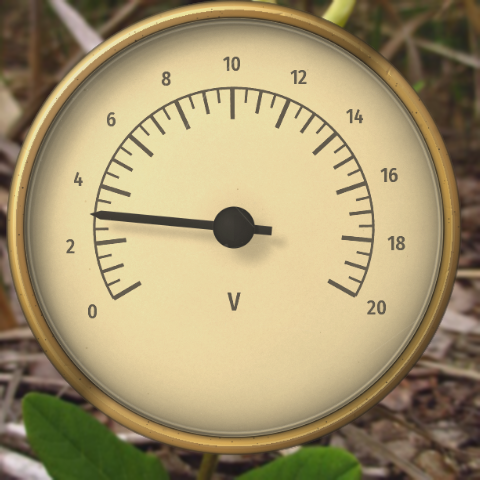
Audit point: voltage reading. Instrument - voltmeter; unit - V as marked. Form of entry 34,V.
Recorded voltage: 3,V
